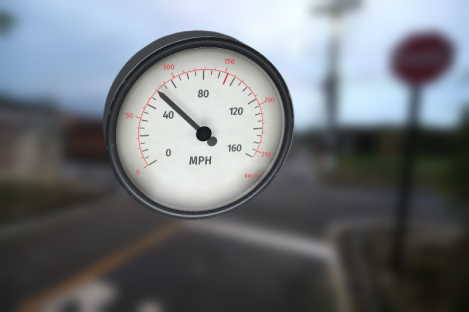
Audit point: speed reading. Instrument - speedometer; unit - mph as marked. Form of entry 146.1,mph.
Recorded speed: 50,mph
